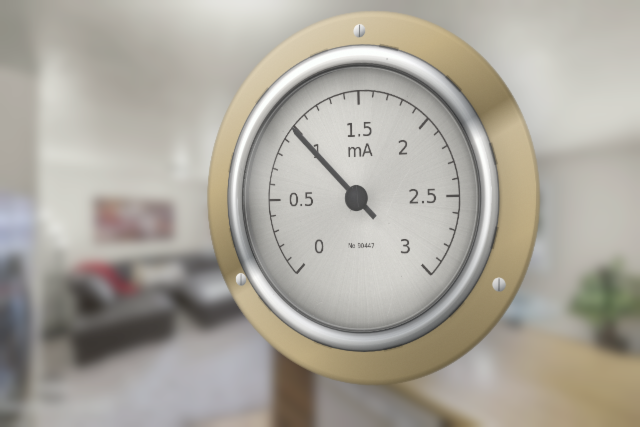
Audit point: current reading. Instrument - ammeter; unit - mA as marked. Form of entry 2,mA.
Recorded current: 1,mA
